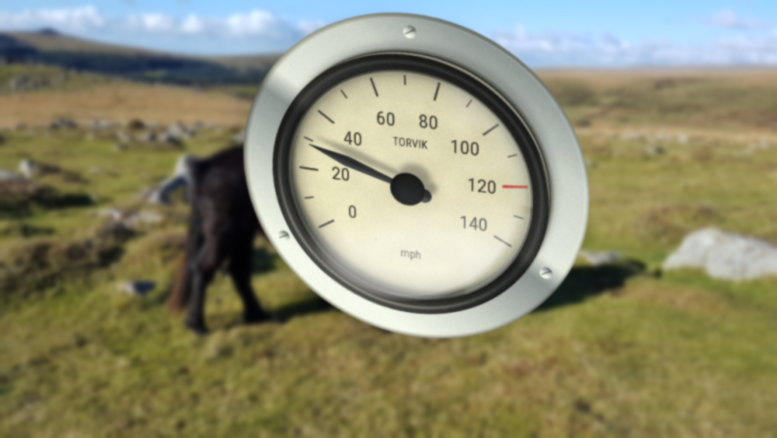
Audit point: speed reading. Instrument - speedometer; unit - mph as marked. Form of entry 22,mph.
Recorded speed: 30,mph
